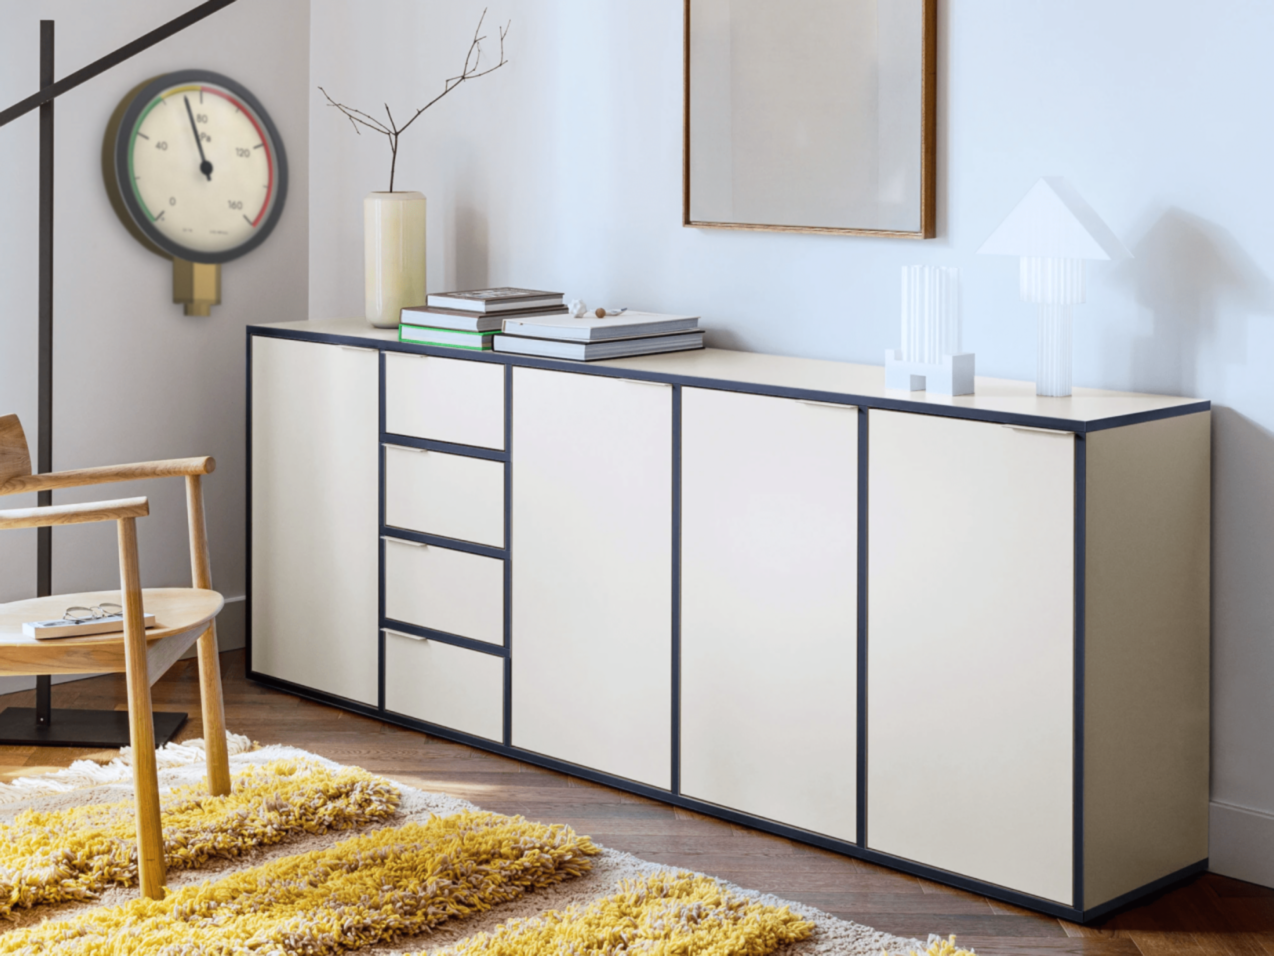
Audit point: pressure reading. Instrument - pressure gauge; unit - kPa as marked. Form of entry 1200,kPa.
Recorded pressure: 70,kPa
